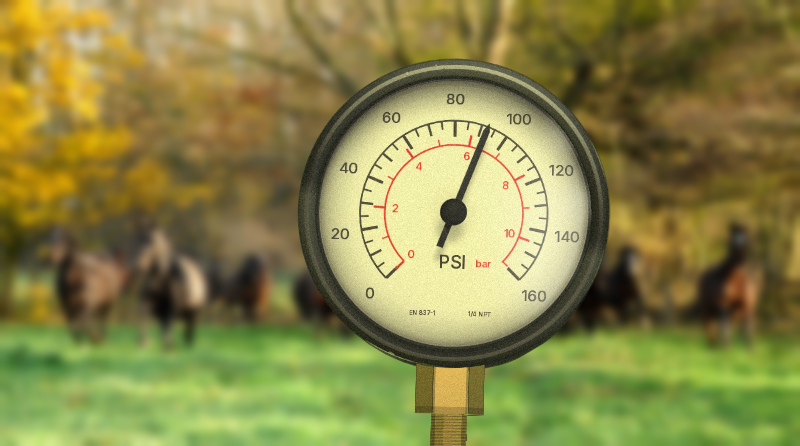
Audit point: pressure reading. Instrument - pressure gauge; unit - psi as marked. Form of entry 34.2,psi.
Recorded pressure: 92.5,psi
